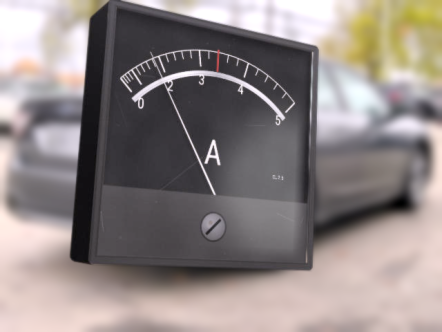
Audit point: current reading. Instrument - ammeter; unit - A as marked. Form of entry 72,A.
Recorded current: 1.8,A
